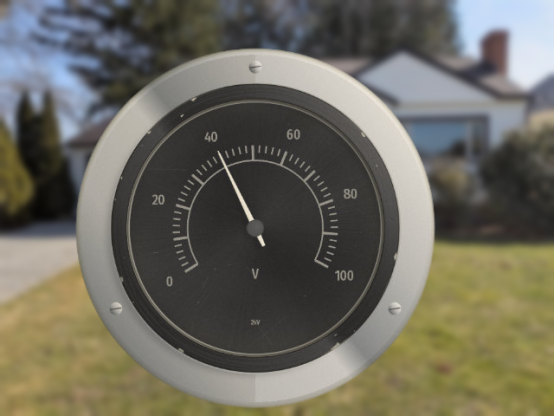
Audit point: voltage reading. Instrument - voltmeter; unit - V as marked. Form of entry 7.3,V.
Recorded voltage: 40,V
